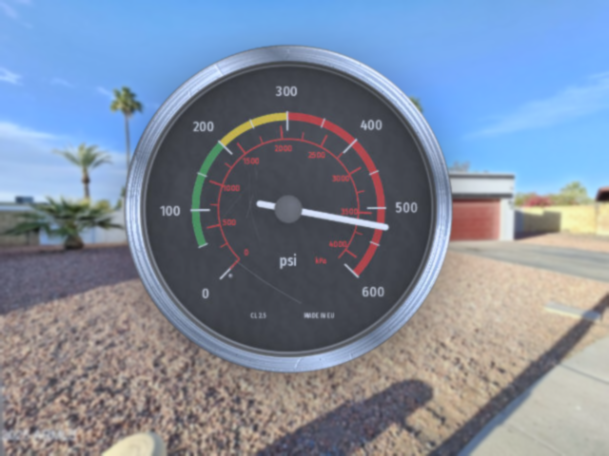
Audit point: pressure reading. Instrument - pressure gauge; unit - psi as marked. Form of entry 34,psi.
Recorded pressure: 525,psi
